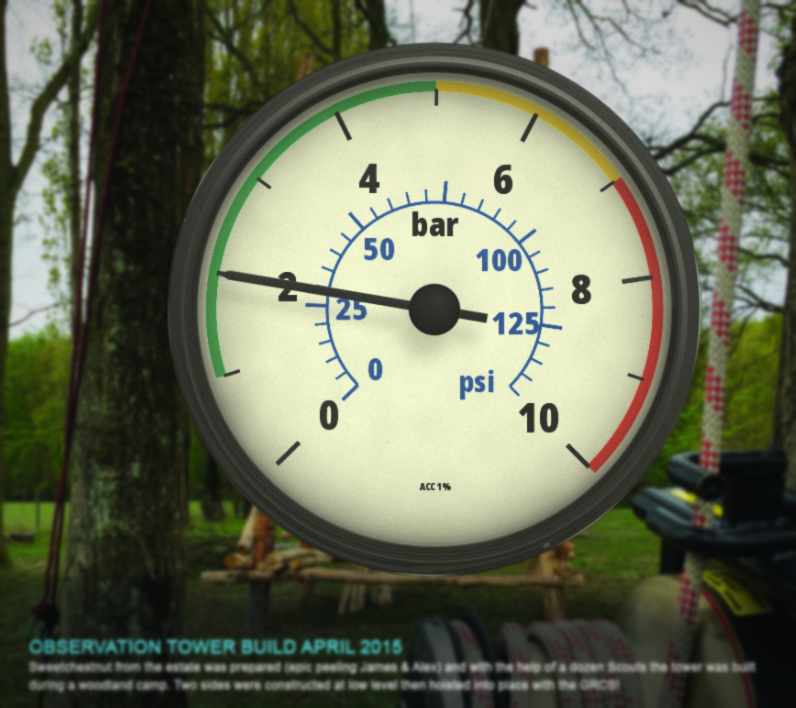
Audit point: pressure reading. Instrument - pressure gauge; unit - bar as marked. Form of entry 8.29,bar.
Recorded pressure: 2,bar
